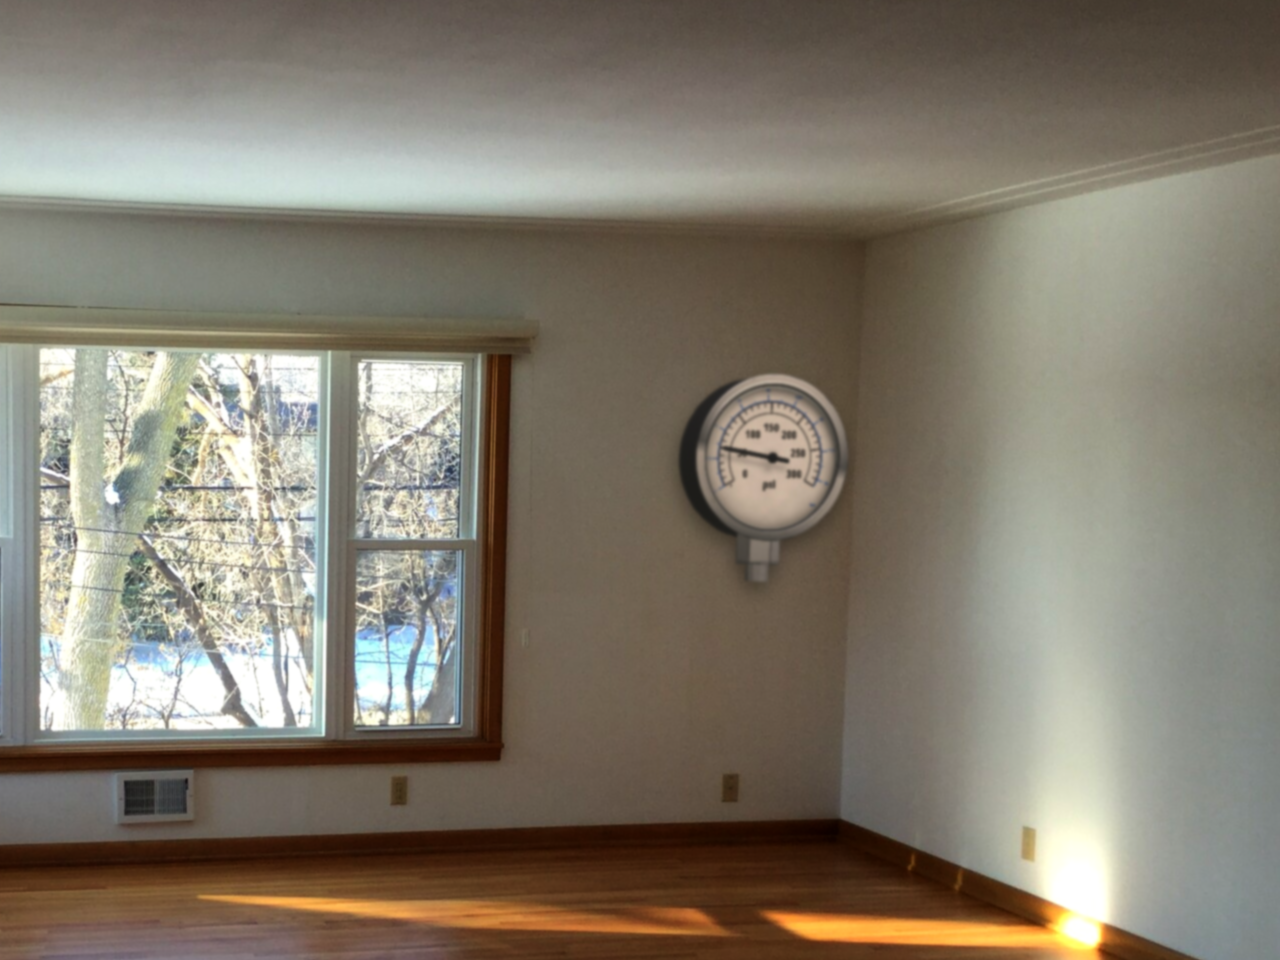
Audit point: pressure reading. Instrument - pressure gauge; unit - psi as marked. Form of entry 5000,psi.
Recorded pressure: 50,psi
